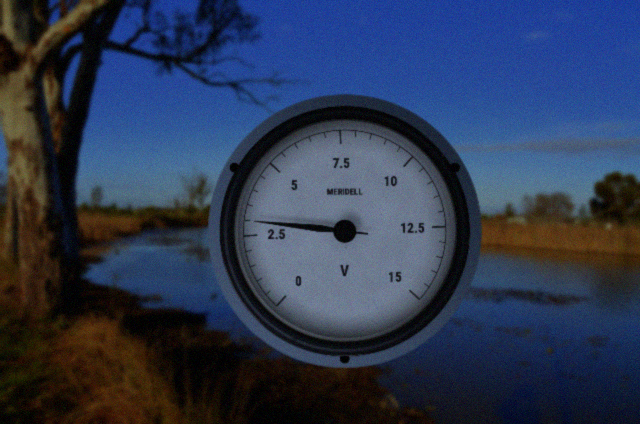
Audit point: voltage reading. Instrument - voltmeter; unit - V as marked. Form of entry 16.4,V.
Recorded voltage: 3,V
